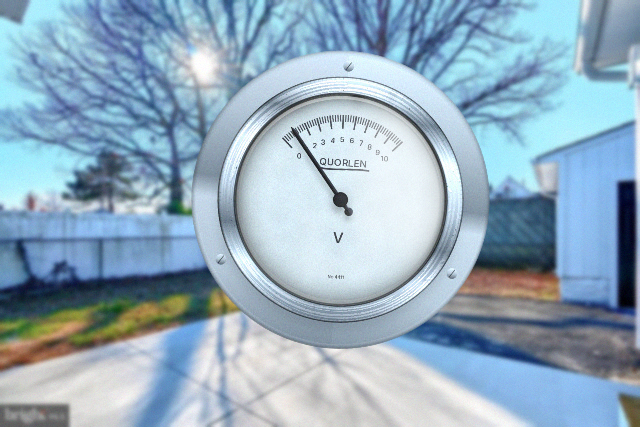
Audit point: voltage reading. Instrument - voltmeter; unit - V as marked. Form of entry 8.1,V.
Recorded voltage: 1,V
